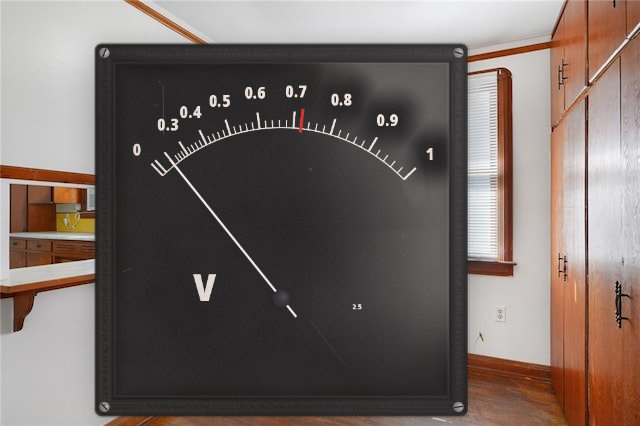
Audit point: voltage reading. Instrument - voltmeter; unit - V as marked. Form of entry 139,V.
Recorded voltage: 0.2,V
